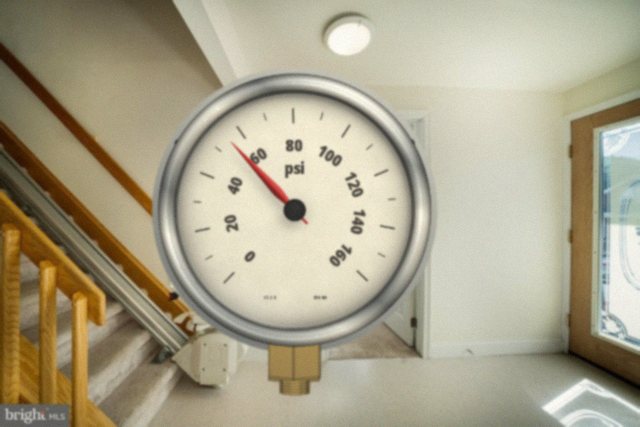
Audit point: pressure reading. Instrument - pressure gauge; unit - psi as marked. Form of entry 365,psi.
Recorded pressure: 55,psi
